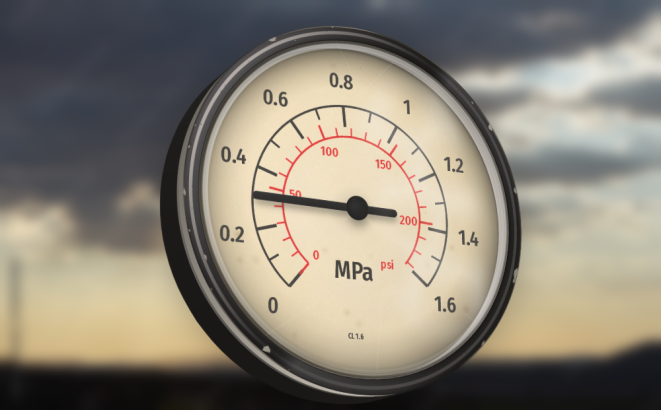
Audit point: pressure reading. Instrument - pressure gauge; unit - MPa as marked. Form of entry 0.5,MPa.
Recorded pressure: 0.3,MPa
